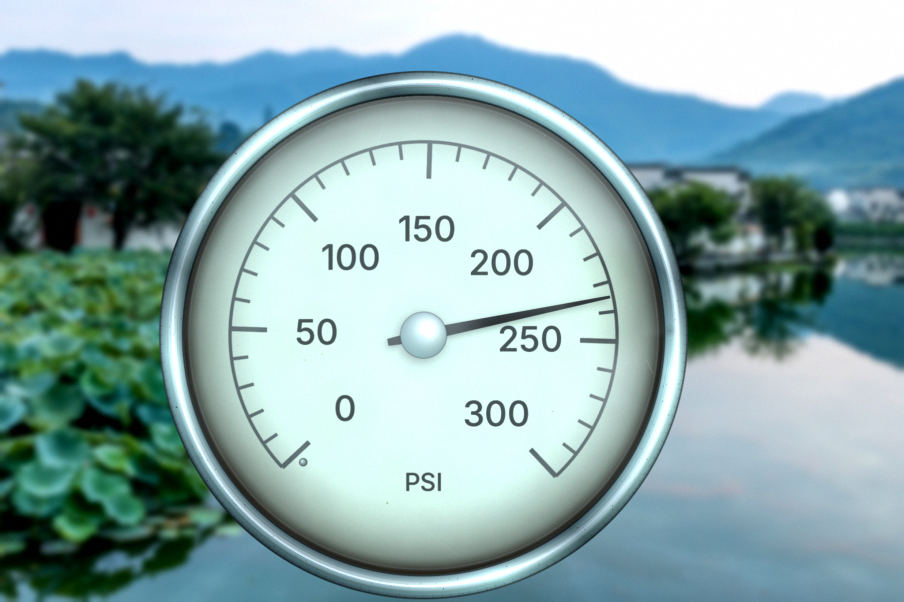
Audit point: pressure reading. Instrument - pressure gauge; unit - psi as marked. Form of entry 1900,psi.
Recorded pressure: 235,psi
